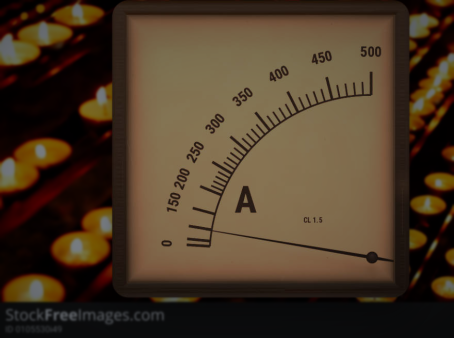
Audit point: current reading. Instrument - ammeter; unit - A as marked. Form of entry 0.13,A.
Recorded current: 100,A
